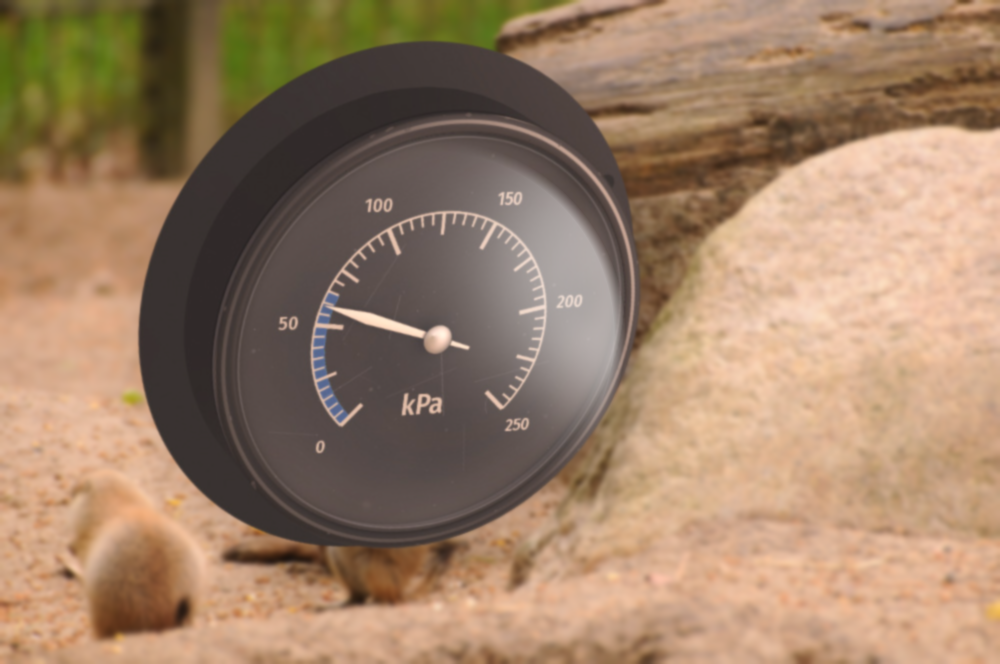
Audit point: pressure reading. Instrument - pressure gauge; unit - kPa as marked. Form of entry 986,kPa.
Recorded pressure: 60,kPa
